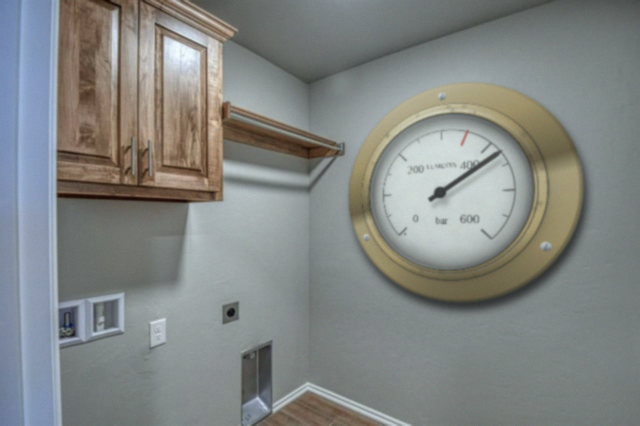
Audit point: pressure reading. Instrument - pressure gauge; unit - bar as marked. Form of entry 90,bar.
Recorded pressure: 425,bar
